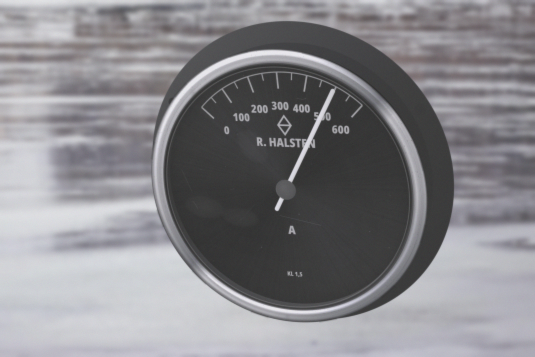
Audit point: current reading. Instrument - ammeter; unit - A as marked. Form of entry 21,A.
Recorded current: 500,A
